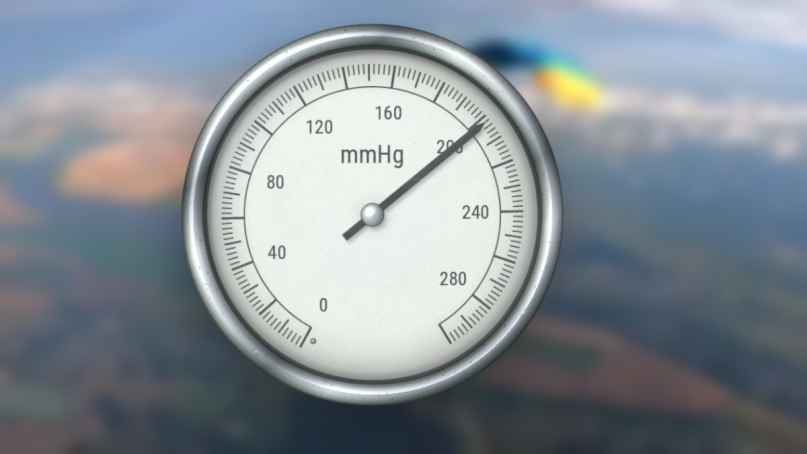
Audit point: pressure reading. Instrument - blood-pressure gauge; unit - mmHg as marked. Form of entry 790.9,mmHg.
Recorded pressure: 202,mmHg
